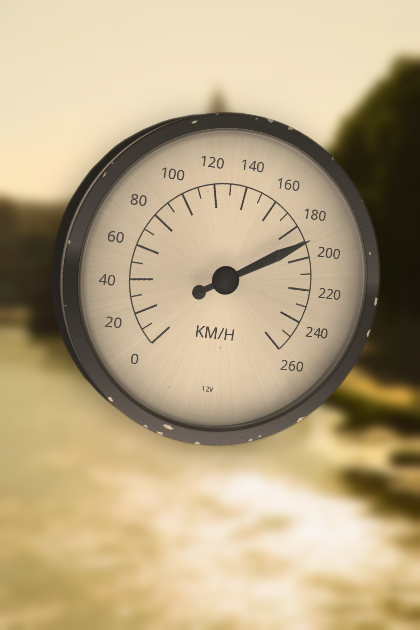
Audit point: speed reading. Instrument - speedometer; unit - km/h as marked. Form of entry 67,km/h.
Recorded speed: 190,km/h
